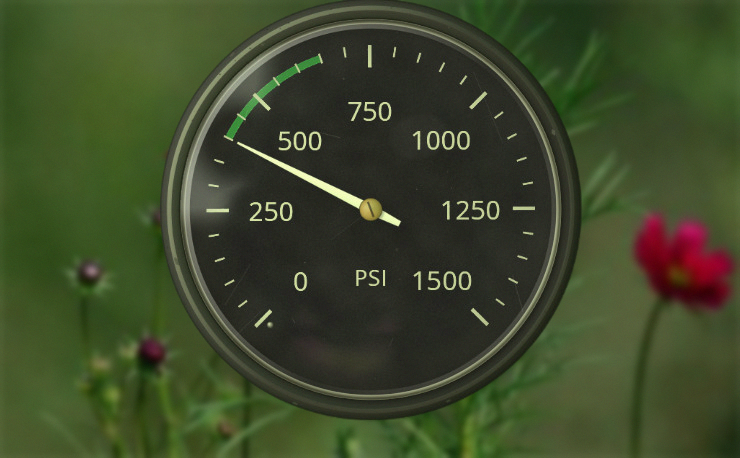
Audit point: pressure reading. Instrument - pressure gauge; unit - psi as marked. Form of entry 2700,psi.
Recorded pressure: 400,psi
